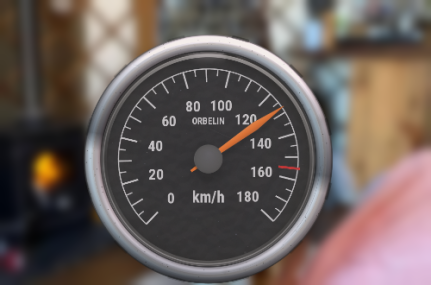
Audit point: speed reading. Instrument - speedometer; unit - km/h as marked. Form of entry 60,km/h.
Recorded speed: 127.5,km/h
